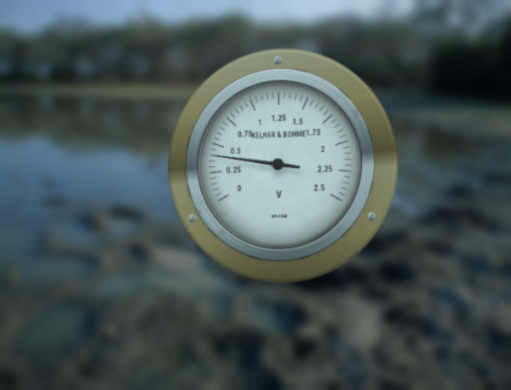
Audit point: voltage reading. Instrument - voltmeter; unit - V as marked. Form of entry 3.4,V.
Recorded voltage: 0.4,V
